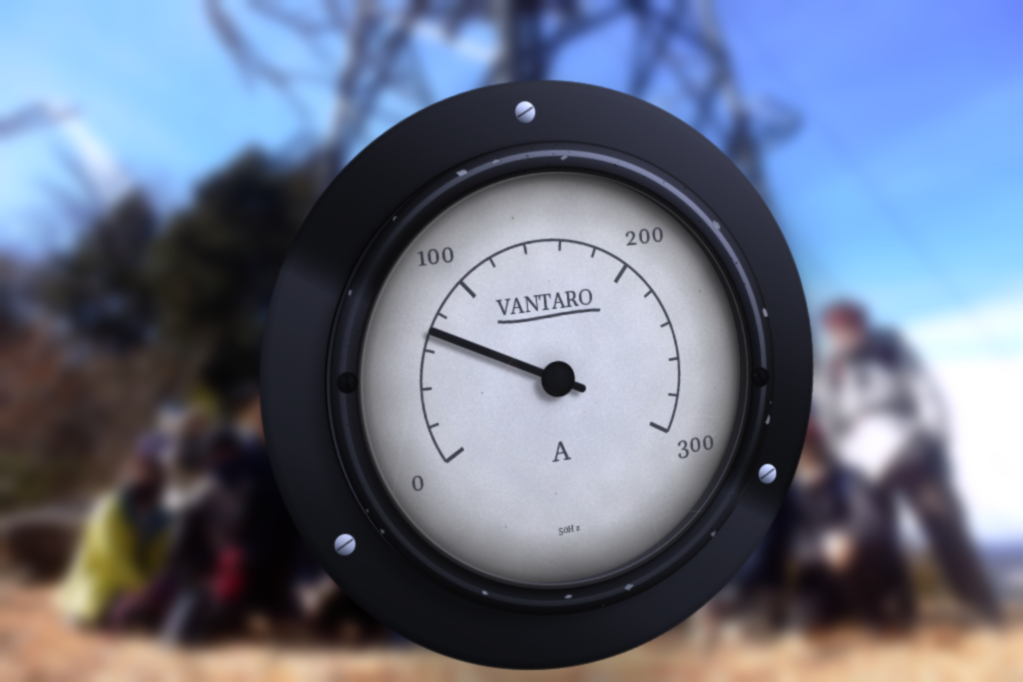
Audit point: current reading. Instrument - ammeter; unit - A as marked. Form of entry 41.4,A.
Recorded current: 70,A
